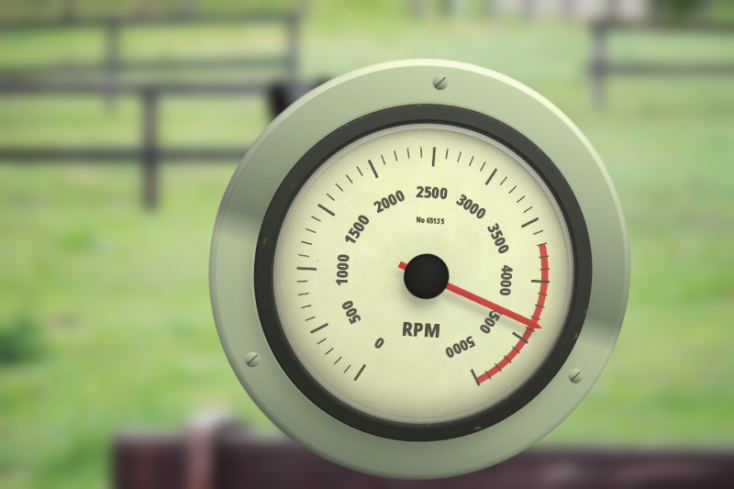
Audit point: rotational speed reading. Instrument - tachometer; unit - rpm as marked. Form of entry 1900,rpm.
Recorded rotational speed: 4350,rpm
